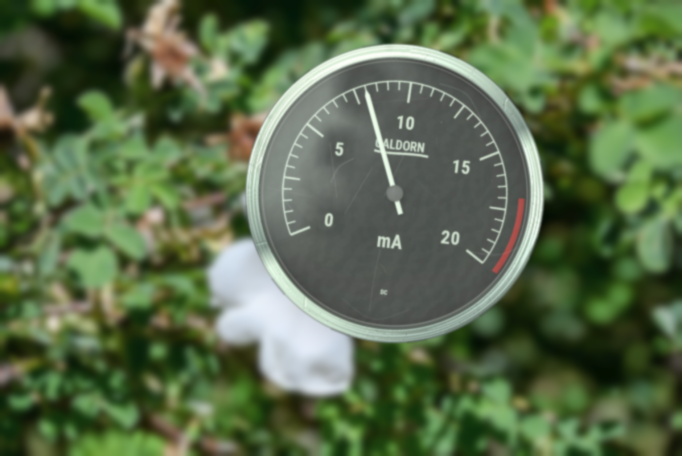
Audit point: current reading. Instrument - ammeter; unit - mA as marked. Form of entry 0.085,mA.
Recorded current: 8,mA
